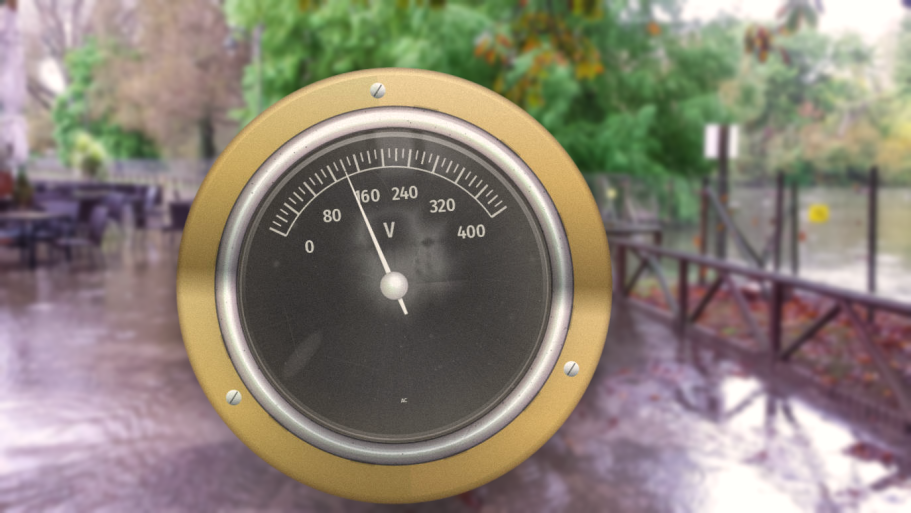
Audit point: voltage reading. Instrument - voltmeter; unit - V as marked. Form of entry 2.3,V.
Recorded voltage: 140,V
